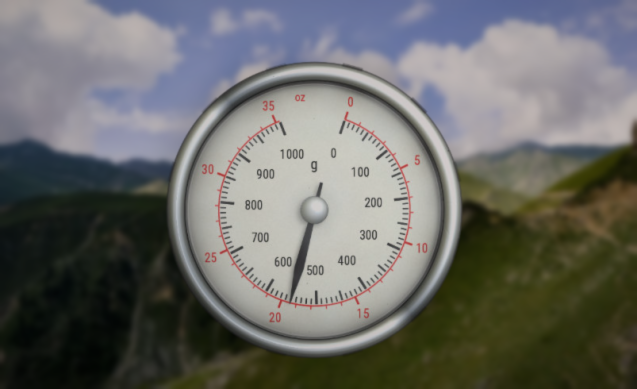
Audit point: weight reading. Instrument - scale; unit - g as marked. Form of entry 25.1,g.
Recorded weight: 550,g
